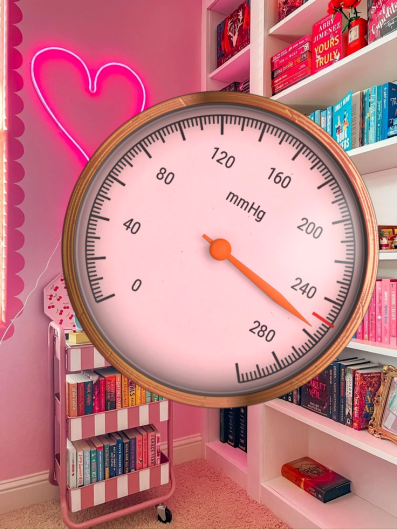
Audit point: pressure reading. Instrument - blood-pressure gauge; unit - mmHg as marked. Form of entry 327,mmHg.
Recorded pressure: 256,mmHg
